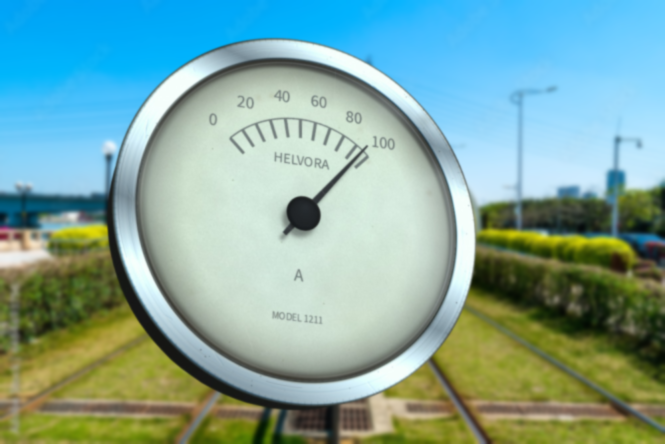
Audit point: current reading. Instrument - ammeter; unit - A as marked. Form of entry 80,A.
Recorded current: 95,A
